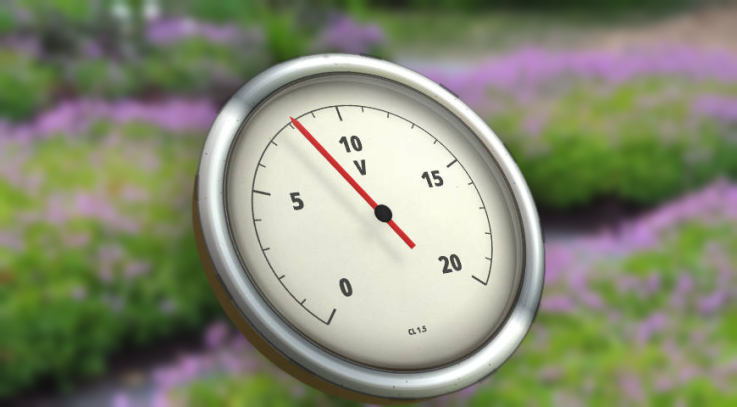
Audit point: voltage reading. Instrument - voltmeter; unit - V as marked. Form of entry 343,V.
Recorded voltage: 8,V
